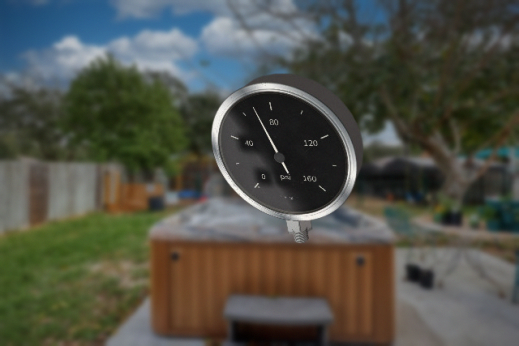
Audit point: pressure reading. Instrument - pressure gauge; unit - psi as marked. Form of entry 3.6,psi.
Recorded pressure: 70,psi
